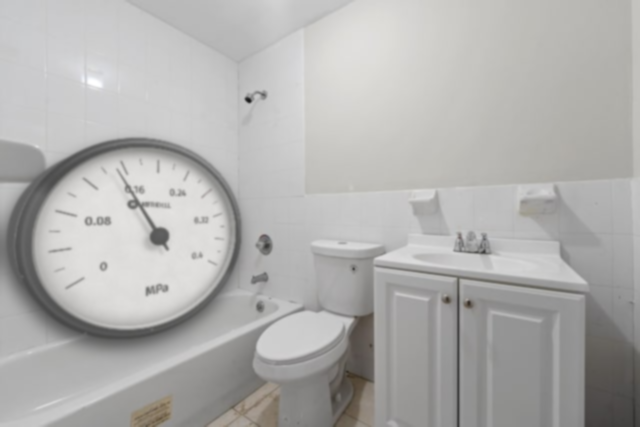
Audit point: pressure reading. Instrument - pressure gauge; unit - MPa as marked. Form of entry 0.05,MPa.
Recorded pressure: 0.15,MPa
